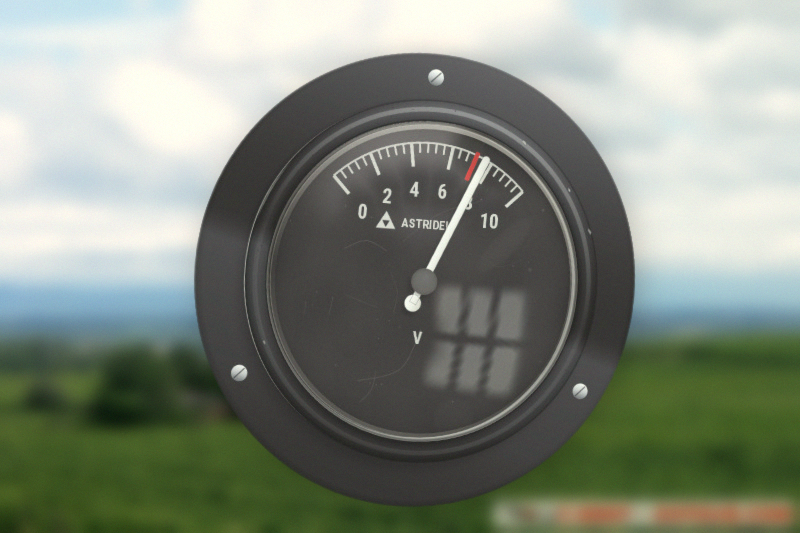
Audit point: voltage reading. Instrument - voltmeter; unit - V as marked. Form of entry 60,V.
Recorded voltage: 7.6,V
